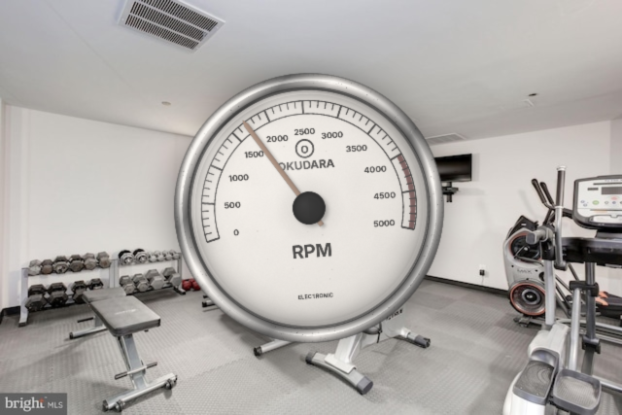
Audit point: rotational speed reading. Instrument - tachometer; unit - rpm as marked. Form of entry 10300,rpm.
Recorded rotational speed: 1700,rpm
